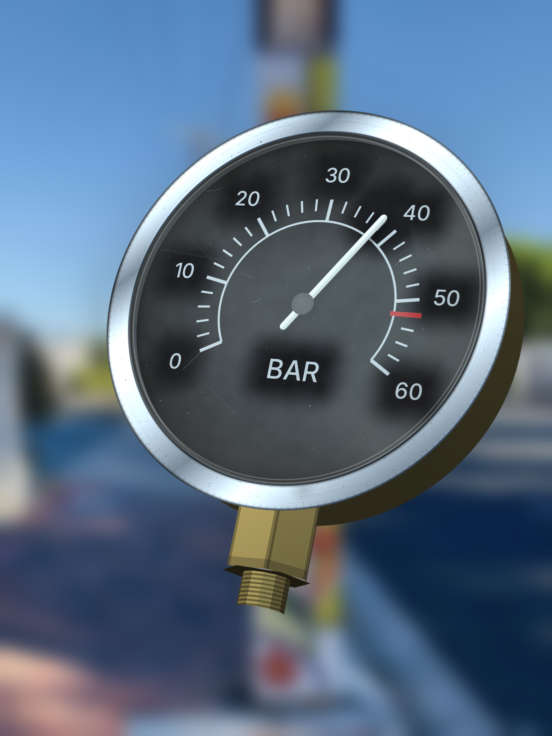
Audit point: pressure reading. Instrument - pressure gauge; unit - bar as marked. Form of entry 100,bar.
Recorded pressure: 38,bar
